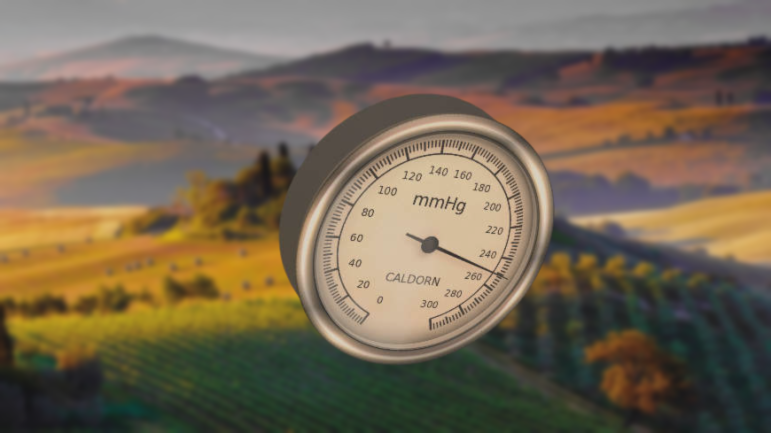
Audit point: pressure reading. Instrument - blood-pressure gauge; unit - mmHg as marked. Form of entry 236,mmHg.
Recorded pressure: 250,mmHg
